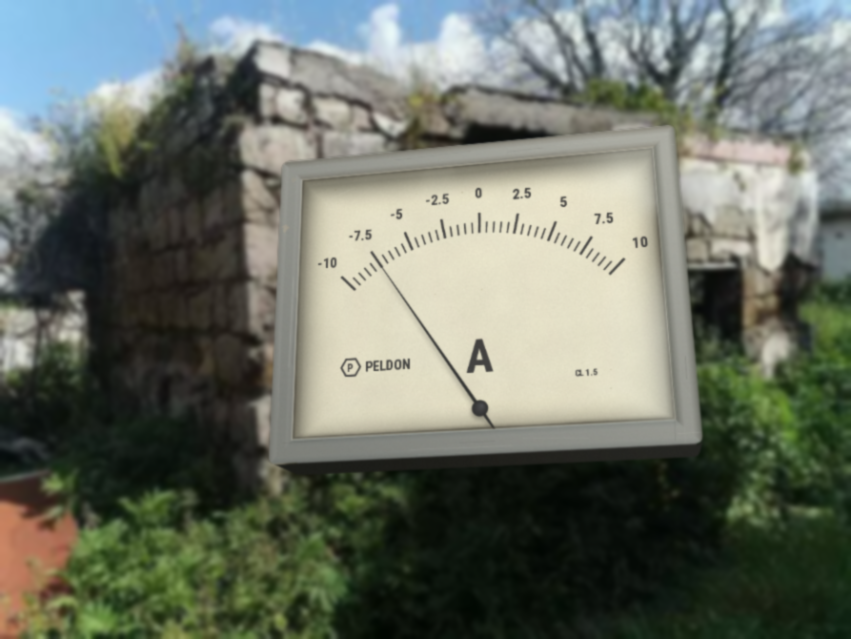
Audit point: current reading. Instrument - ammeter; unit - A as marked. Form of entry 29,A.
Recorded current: -7.5,A
